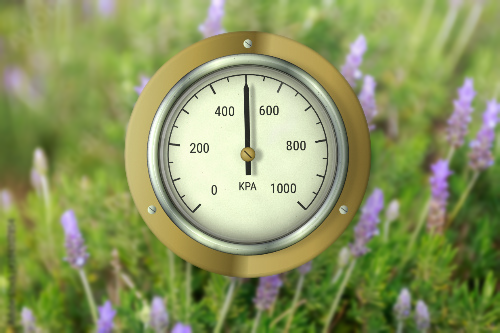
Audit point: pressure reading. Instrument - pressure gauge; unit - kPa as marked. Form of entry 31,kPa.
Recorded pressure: 500,kPa
